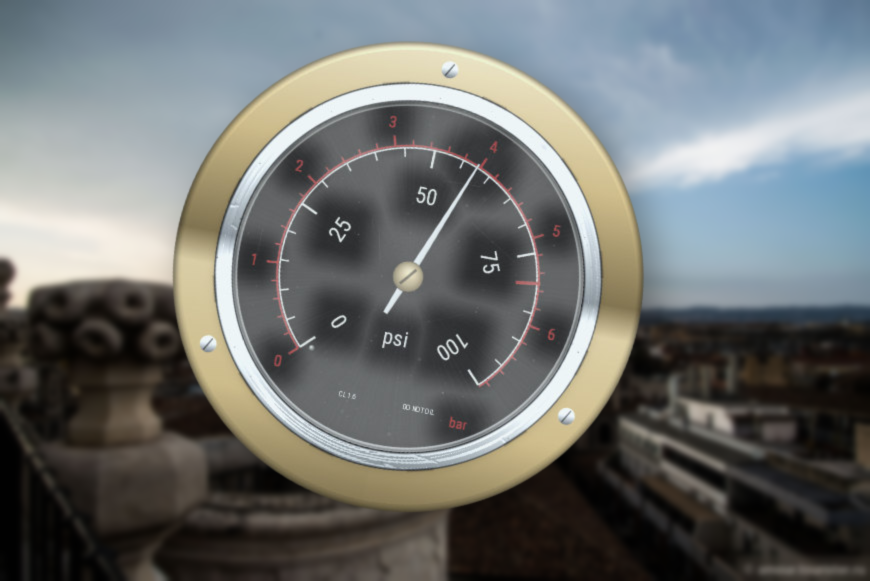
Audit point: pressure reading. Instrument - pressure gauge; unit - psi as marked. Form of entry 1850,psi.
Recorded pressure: 57.5,psi
